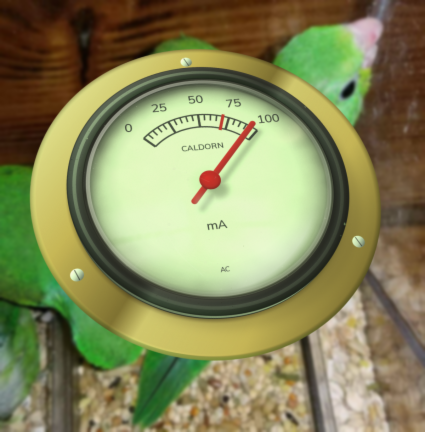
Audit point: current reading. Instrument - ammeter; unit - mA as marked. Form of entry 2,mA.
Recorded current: 95,mA
